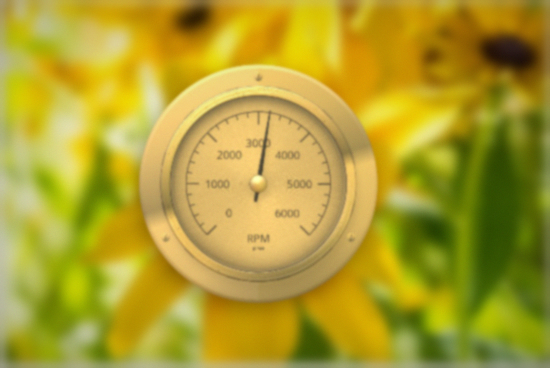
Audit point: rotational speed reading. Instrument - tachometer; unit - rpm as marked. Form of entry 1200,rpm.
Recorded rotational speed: 3200,rpm
